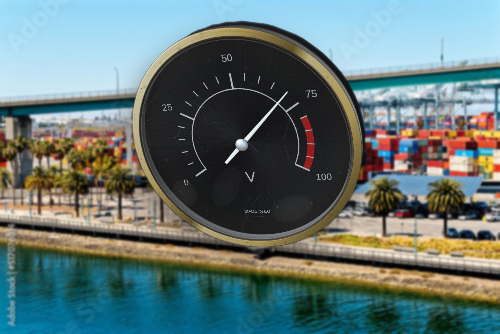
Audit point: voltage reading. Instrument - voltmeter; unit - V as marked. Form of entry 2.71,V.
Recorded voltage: 70,V
